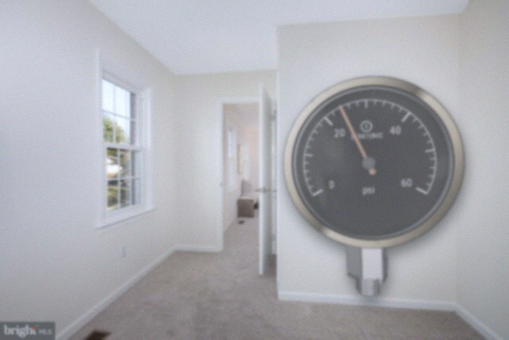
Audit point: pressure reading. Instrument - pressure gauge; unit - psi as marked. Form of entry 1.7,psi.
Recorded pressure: 24,psi
